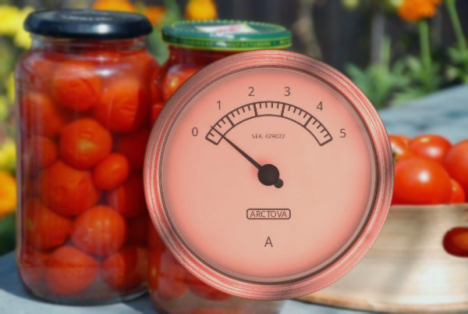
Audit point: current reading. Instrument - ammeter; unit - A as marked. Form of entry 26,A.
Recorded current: 0.4,A
